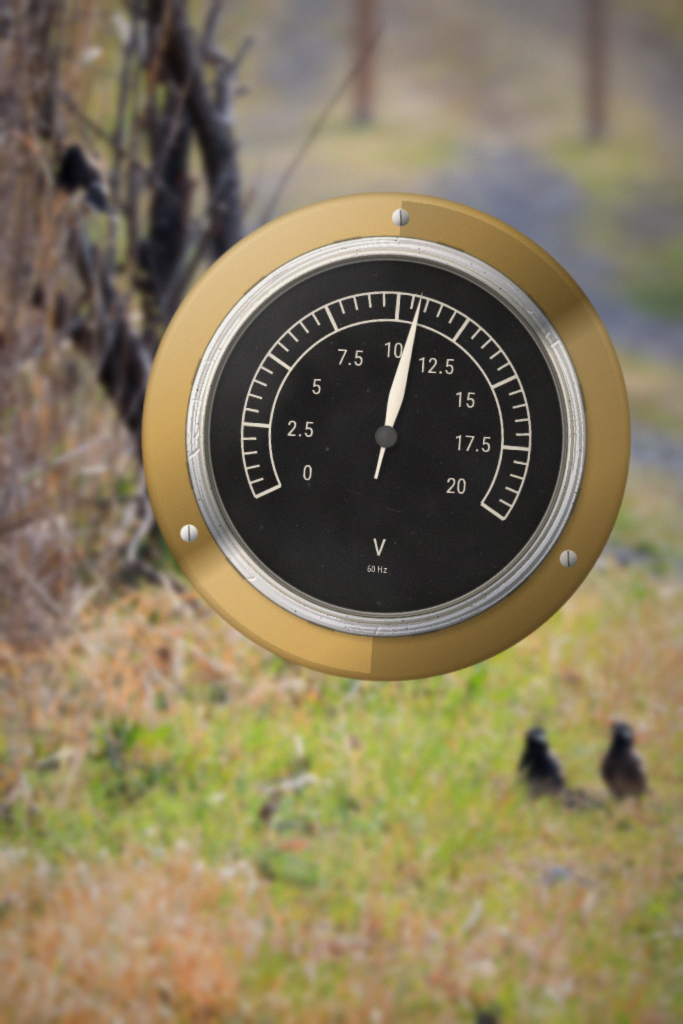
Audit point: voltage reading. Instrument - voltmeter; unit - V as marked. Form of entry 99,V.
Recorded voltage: 10.75,V
